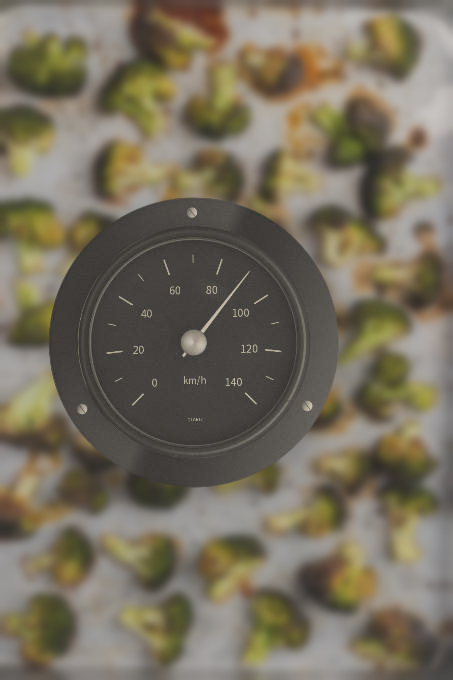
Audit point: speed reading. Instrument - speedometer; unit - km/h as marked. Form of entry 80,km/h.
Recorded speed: 90,km/h
